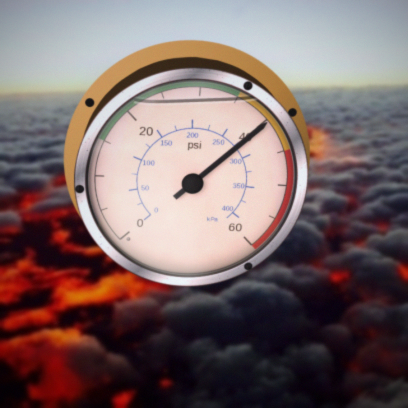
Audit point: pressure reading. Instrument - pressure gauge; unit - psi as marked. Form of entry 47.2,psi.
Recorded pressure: 40,psi
